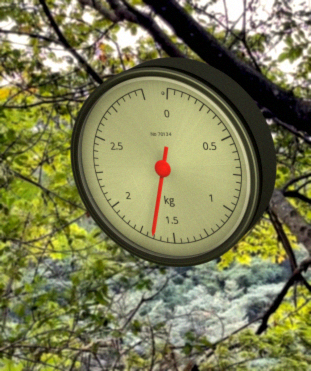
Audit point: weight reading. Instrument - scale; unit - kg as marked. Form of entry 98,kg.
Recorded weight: 1.65,kg
